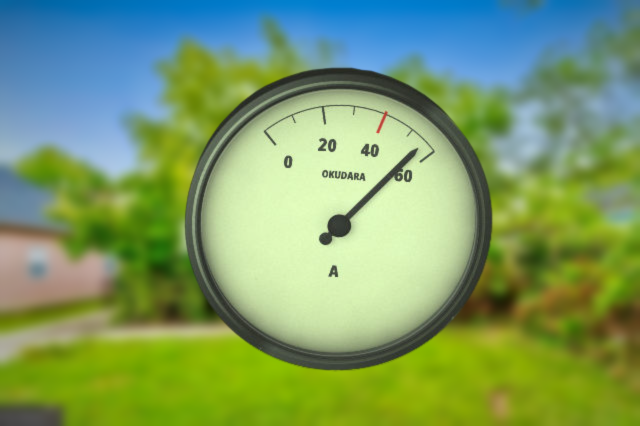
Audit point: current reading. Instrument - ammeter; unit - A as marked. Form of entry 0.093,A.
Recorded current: 55,A
